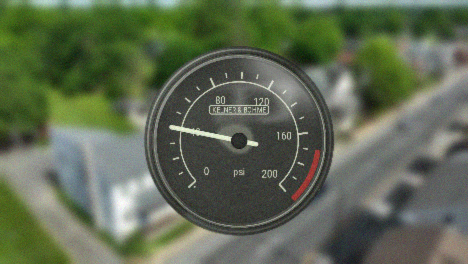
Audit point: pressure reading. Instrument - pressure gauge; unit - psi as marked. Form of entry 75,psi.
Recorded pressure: 40,psi
